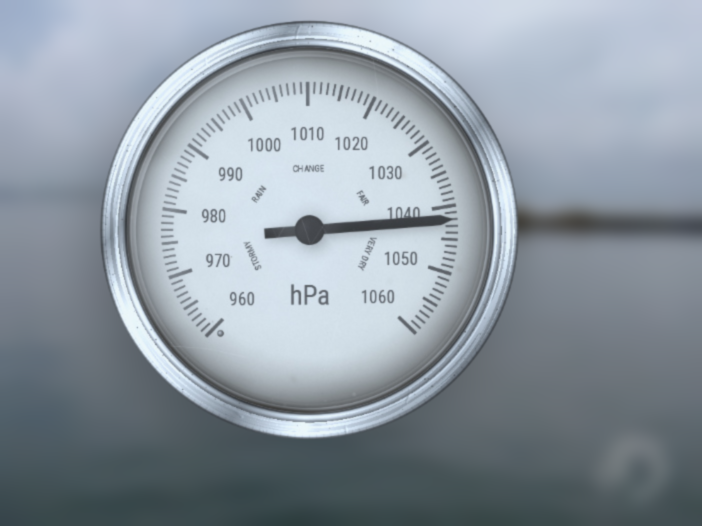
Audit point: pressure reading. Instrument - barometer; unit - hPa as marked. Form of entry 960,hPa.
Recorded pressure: 1042,hPa
